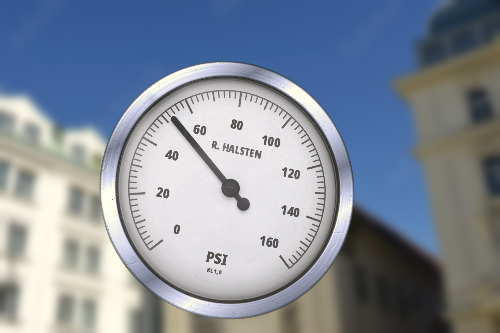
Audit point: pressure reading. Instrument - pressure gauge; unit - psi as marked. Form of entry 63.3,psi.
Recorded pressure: 52,psi
